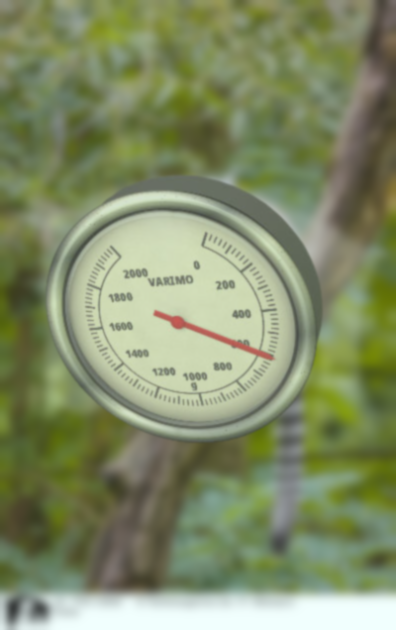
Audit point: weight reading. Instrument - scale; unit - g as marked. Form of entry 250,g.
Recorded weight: 600,g
